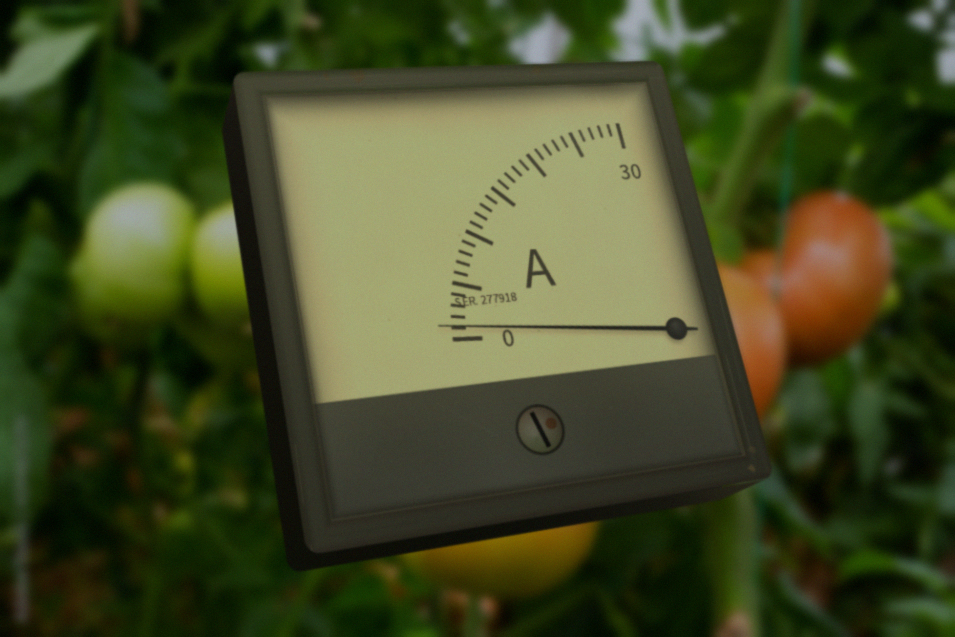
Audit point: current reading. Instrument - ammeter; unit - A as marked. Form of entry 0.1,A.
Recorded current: 1,A
